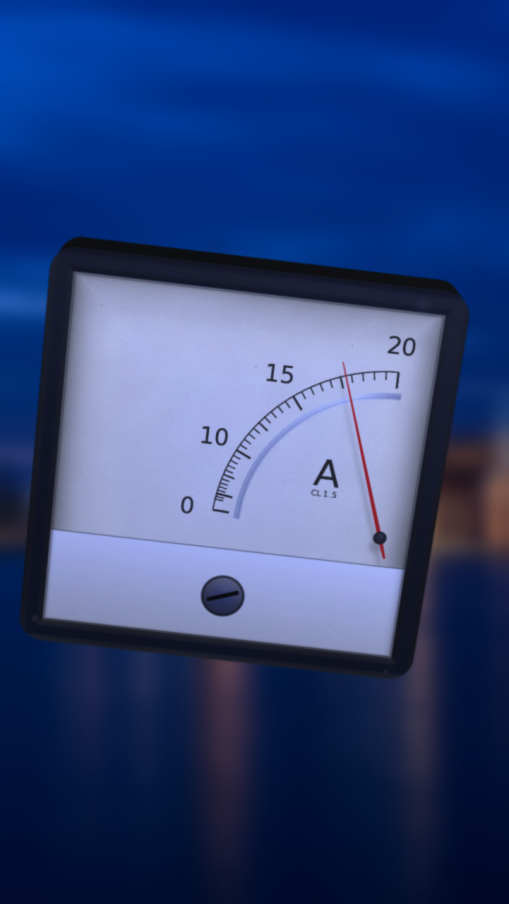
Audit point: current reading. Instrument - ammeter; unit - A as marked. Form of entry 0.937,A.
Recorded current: 17.75,A
